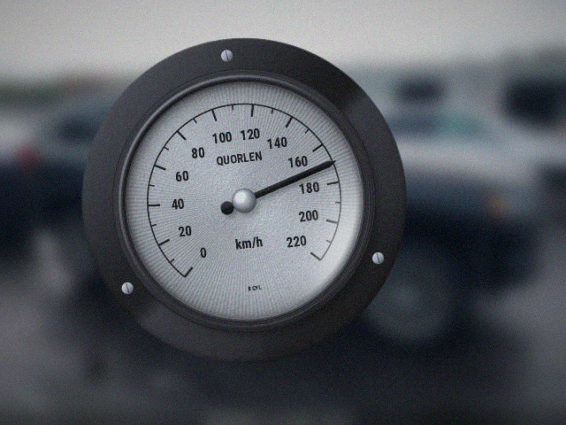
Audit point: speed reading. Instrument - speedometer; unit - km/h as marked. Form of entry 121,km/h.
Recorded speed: 170,km/h
